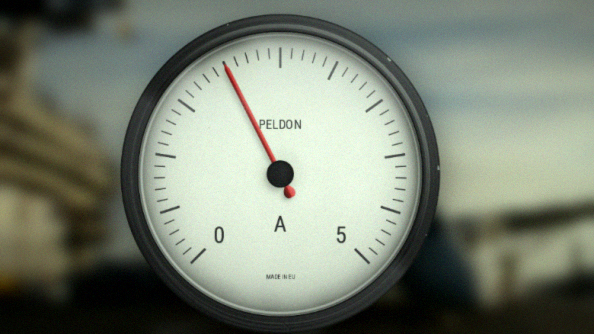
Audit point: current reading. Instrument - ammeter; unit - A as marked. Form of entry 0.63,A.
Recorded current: 2,A
